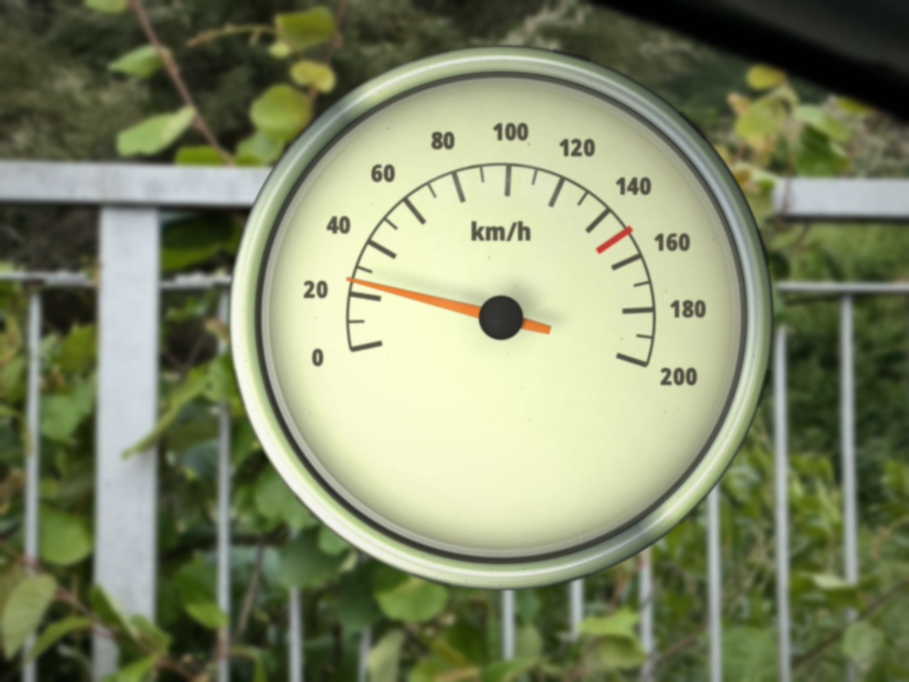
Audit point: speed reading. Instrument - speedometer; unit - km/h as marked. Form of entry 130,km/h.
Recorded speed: 25,km/h
